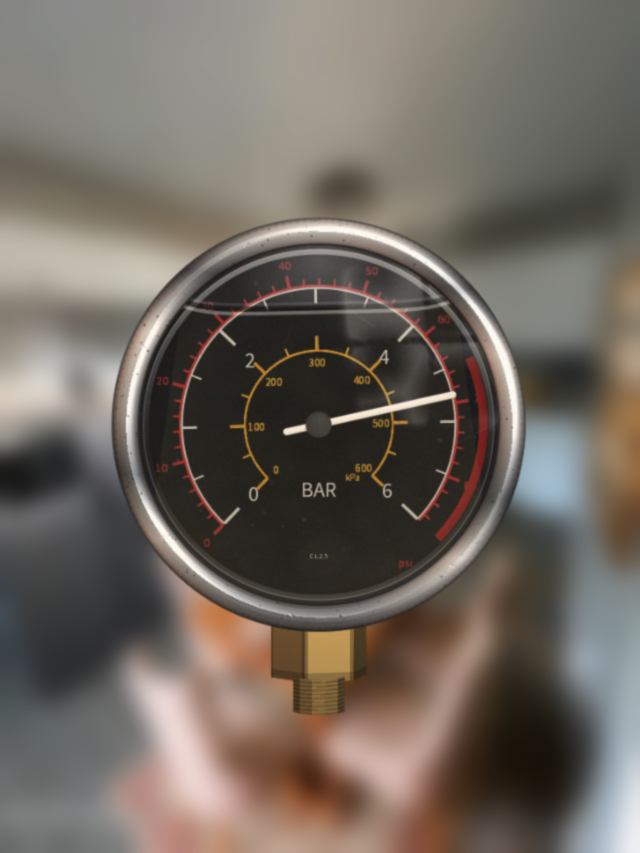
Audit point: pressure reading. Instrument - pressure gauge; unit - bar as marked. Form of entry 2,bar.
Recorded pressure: 4.75,bar
